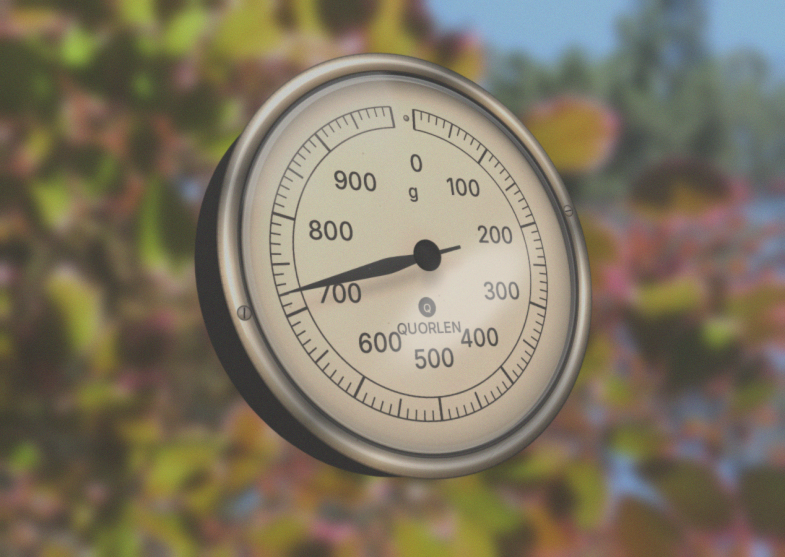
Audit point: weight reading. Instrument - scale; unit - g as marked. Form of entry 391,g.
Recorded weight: 720,g
